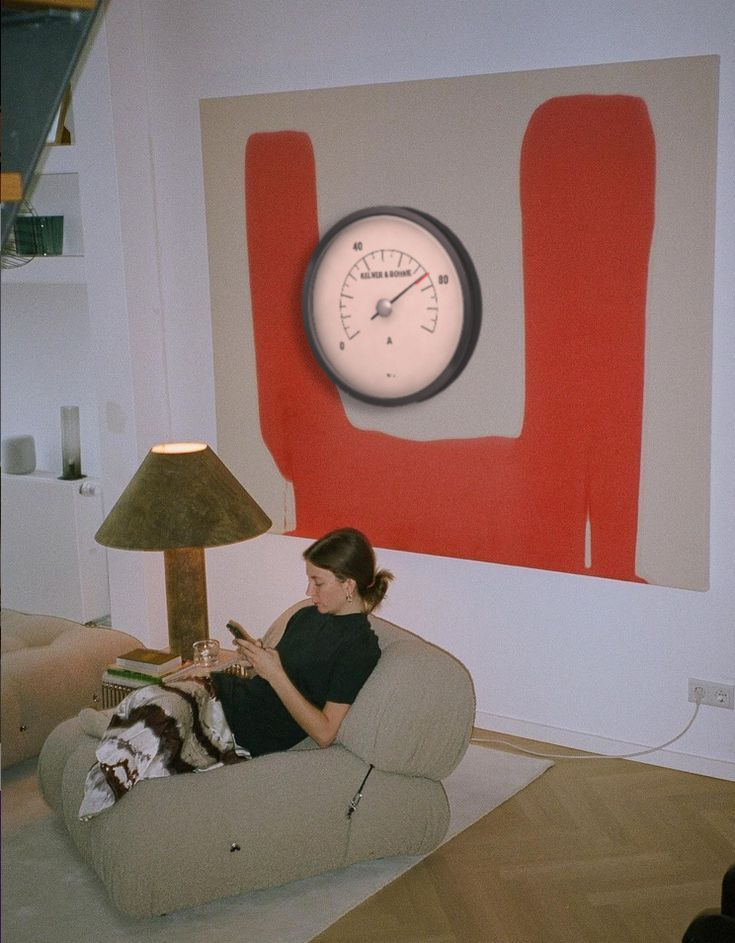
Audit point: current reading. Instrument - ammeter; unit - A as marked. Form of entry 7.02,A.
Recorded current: 75,A
